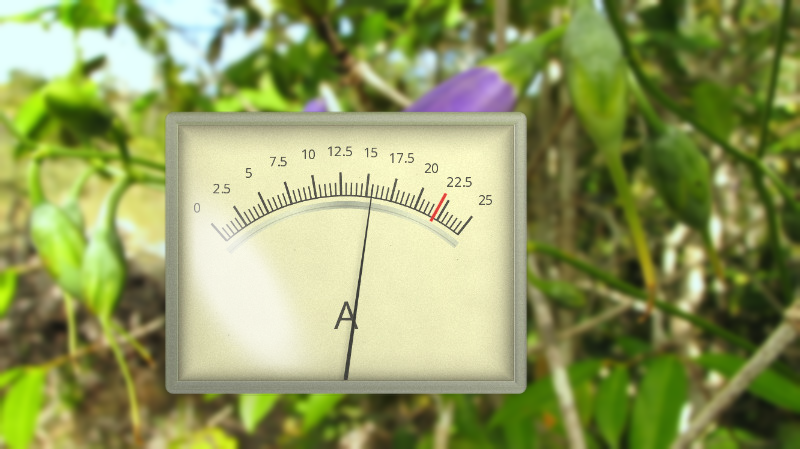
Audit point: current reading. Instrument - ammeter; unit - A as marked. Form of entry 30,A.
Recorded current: 15.5,A
